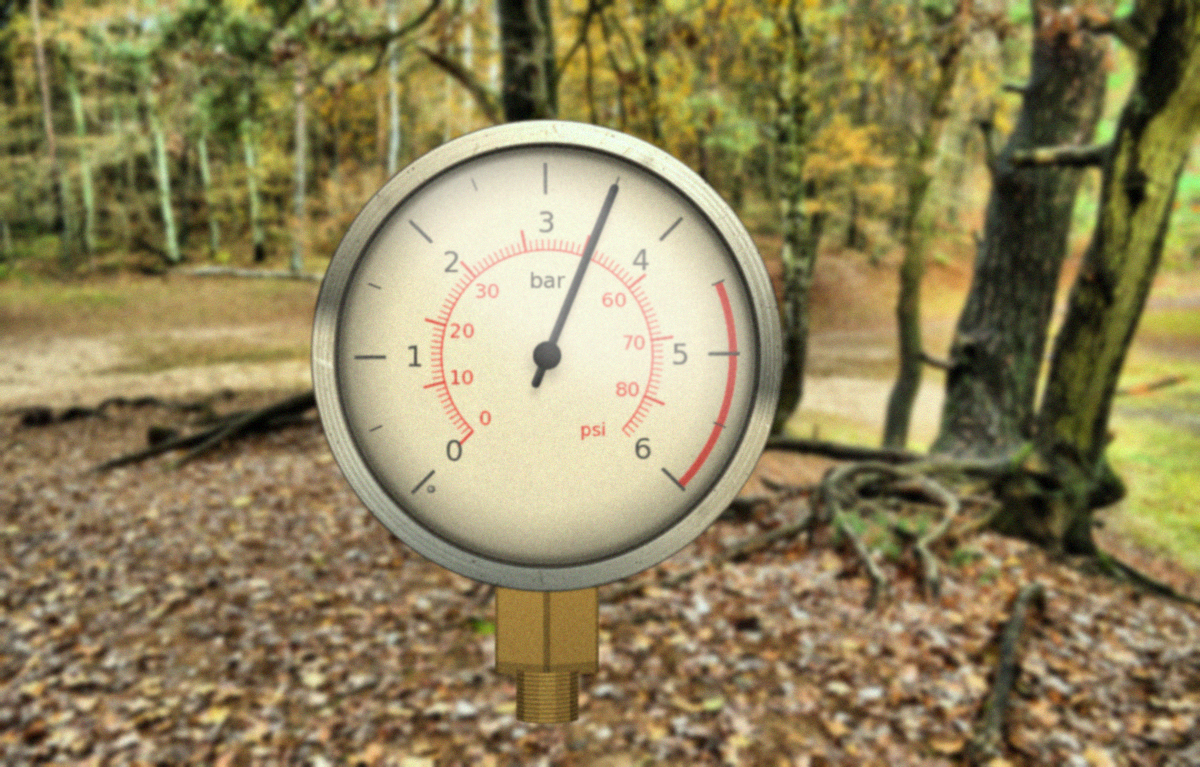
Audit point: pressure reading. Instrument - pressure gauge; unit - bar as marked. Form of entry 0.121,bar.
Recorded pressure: 3.5,bar
